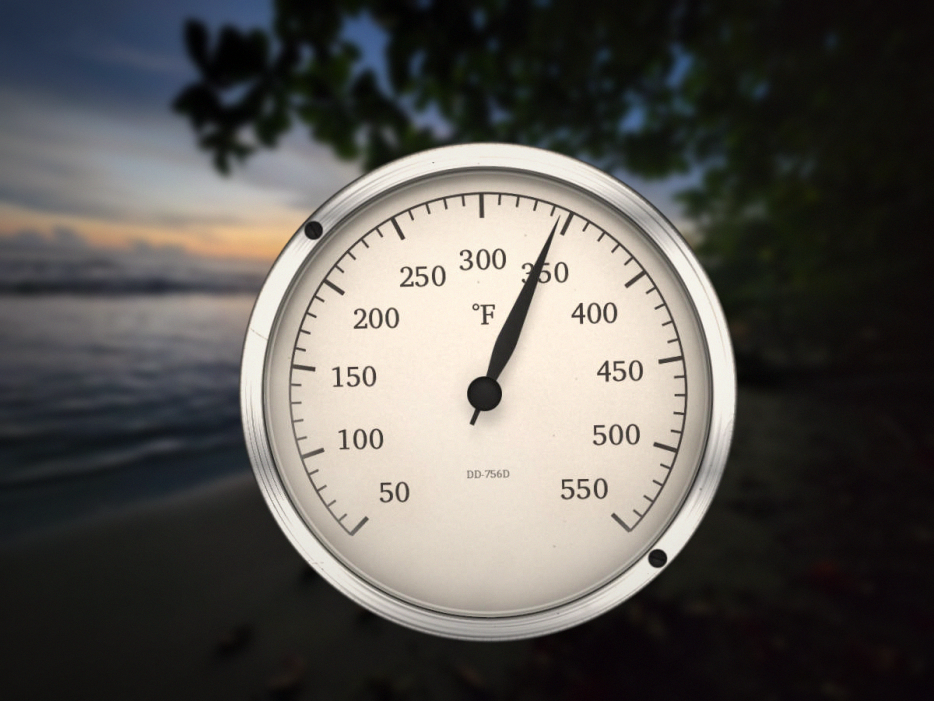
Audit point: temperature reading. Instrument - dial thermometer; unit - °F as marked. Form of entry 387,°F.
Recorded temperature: 345,°F
